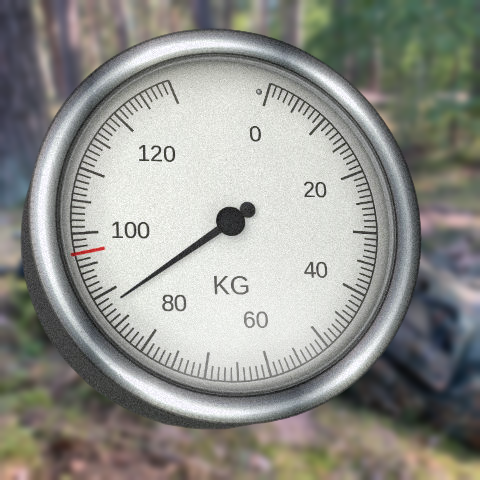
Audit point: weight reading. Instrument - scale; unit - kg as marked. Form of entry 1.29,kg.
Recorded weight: 88,kg
